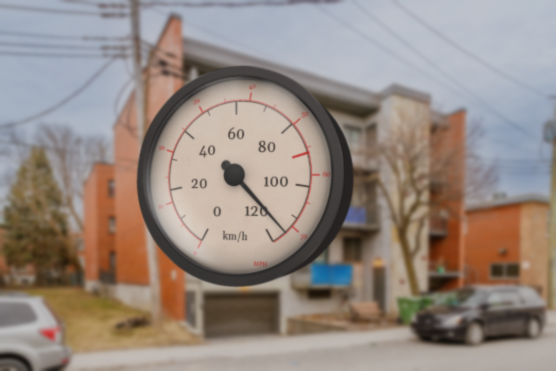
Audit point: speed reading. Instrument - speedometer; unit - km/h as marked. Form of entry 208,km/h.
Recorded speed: 115,km/h
